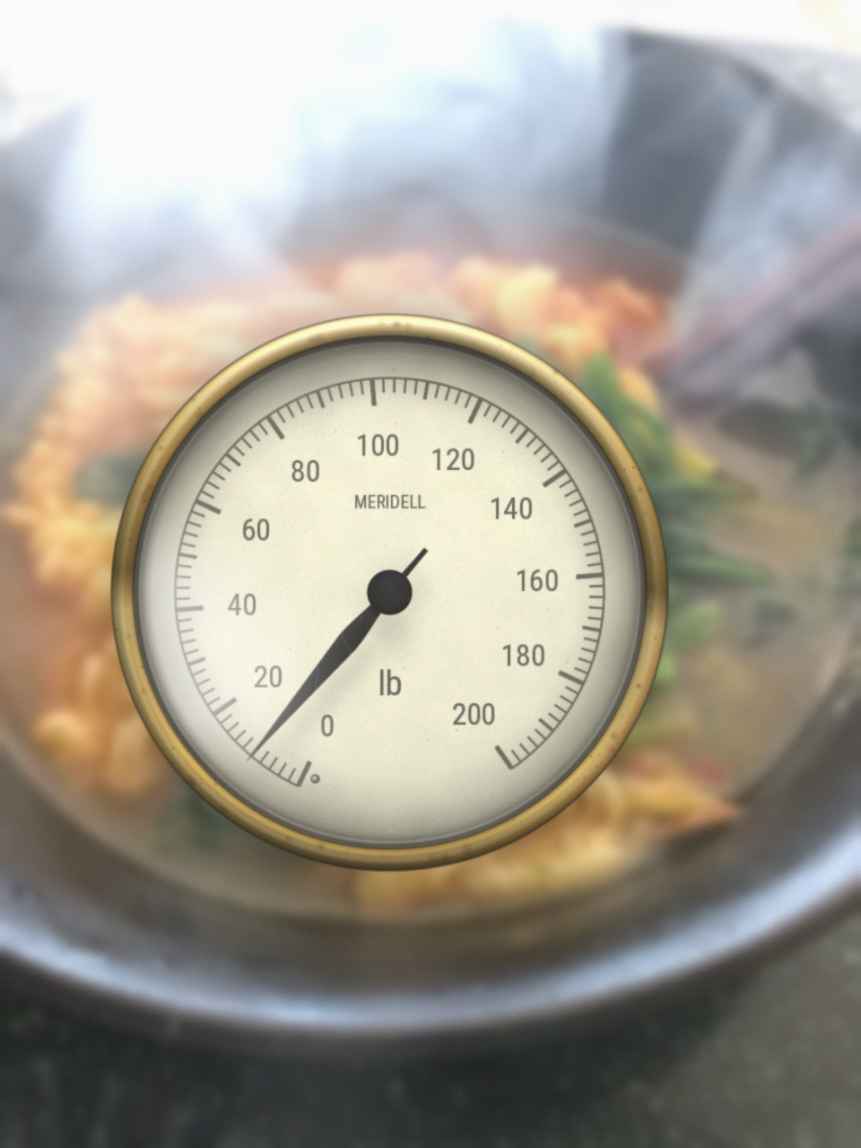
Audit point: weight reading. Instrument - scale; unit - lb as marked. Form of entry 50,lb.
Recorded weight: 10,lb
